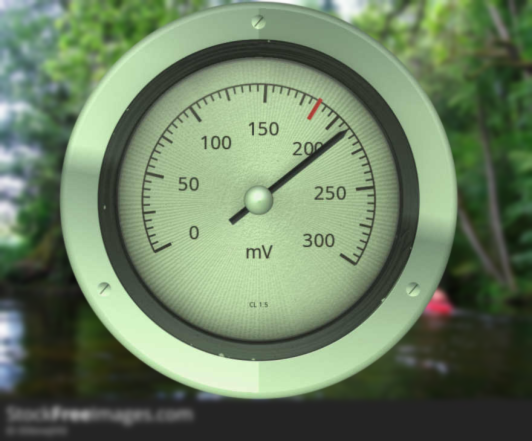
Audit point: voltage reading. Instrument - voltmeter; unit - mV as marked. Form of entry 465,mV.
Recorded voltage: 210,mV
